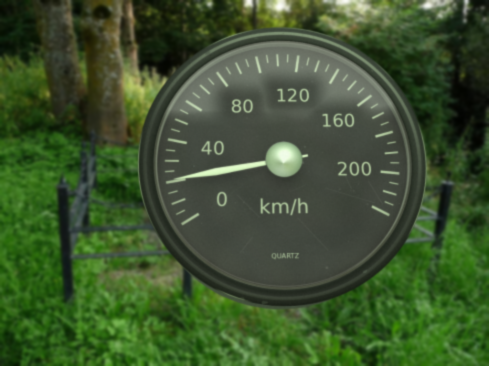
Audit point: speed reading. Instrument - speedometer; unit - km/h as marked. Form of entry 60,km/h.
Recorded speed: 20,km/h
